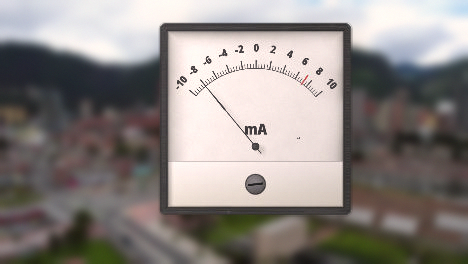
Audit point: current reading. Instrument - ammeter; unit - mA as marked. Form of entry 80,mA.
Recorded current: -8,mA
